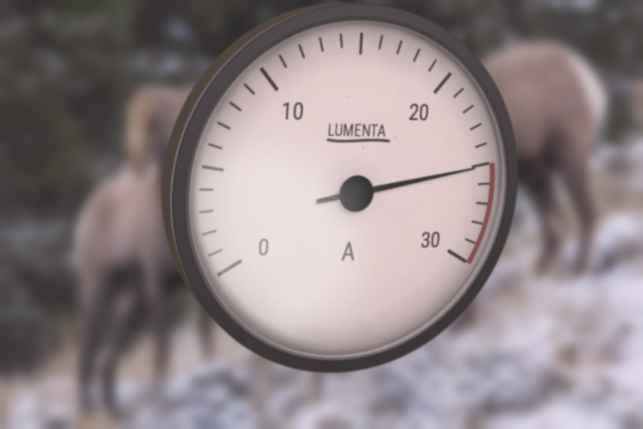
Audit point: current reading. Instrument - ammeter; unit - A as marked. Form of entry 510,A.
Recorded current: 25,A
